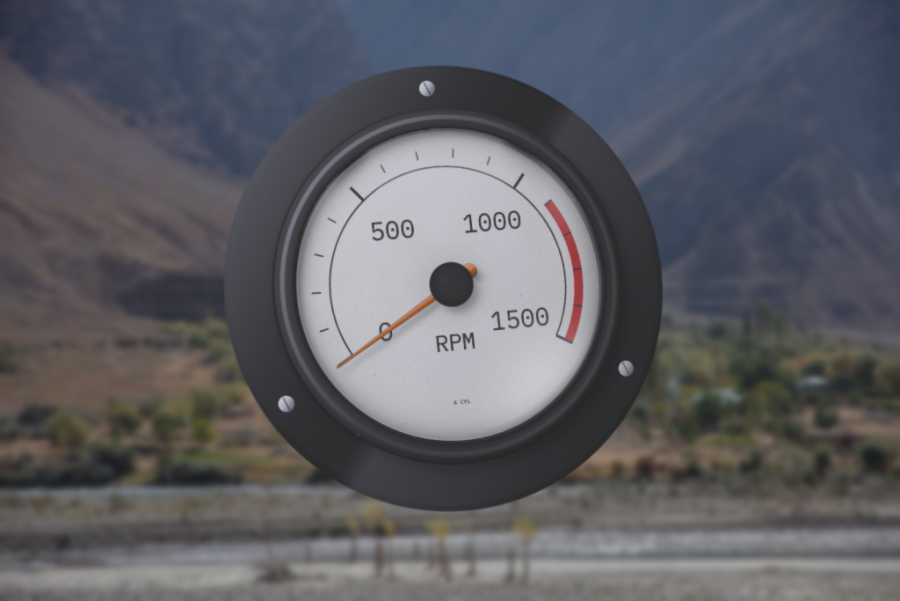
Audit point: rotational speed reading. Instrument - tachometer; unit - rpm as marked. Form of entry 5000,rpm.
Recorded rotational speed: 0,rpm
